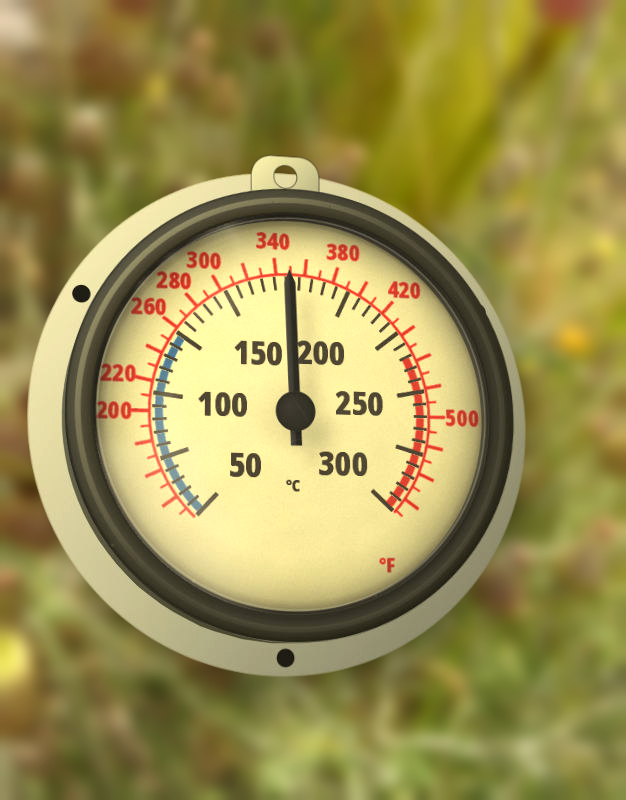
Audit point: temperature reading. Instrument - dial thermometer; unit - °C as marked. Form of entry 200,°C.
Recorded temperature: 175,°C
